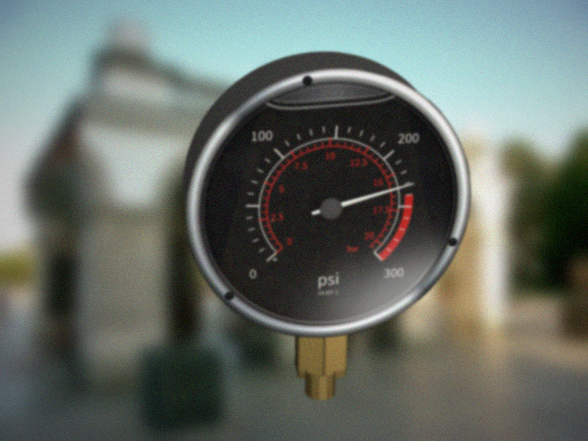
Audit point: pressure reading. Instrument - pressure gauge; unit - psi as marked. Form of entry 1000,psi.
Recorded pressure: 230,psi
